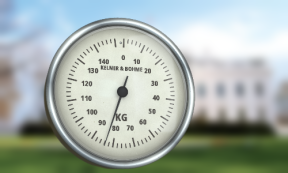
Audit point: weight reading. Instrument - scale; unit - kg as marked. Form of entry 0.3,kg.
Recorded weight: 84,kg
